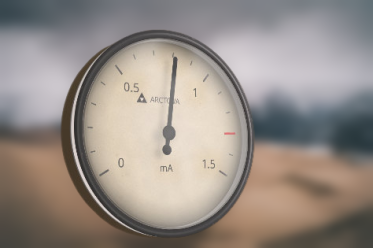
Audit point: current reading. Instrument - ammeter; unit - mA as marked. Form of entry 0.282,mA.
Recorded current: 0.8,mA
